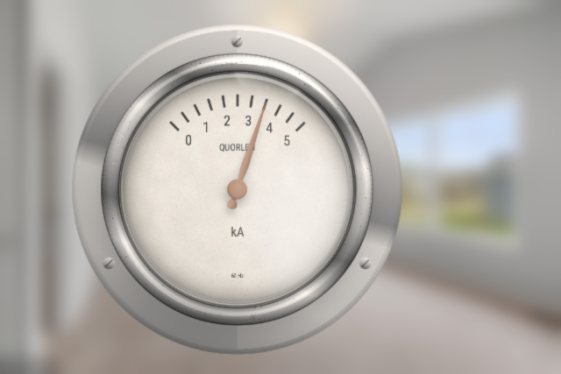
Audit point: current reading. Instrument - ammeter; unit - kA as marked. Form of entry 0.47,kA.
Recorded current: 3.5,kA
